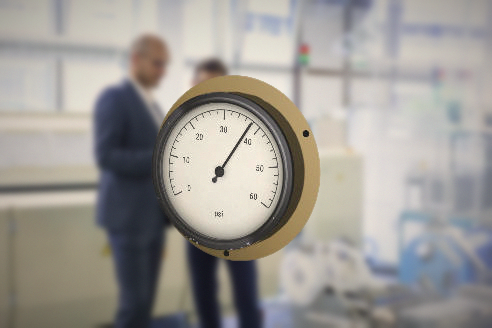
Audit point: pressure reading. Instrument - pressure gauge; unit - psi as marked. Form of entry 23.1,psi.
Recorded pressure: 38,psi
